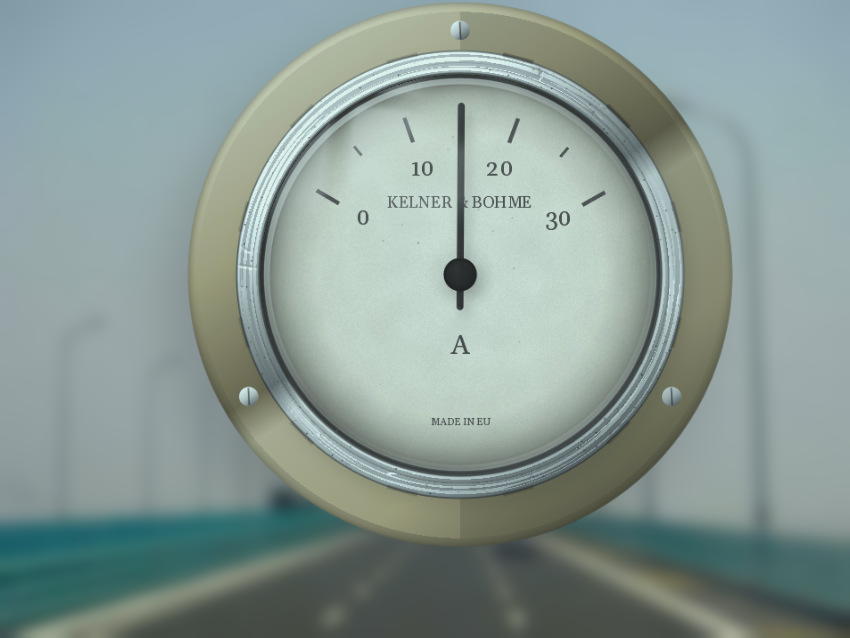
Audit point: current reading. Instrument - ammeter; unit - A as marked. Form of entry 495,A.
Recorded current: 15,A
